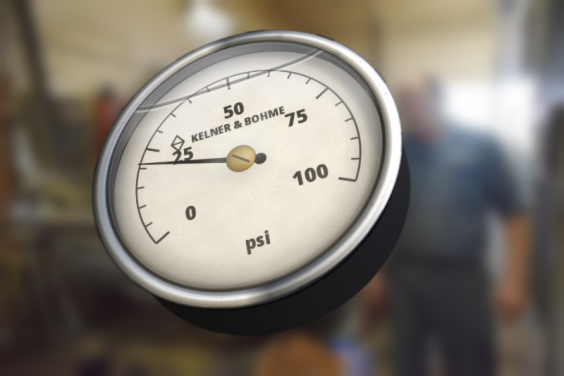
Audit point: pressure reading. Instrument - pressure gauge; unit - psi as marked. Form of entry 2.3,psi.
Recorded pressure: 20,psi
